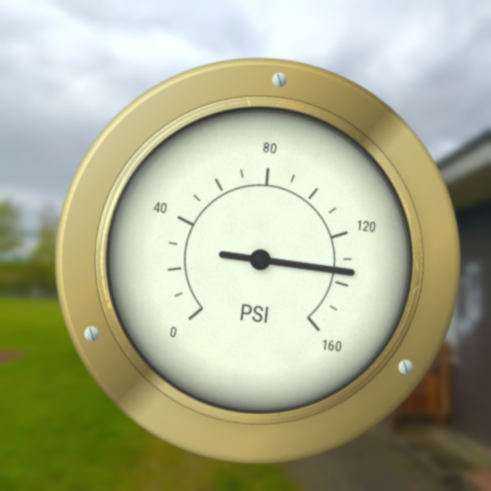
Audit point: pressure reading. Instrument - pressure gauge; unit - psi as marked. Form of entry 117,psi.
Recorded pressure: 135,psi
